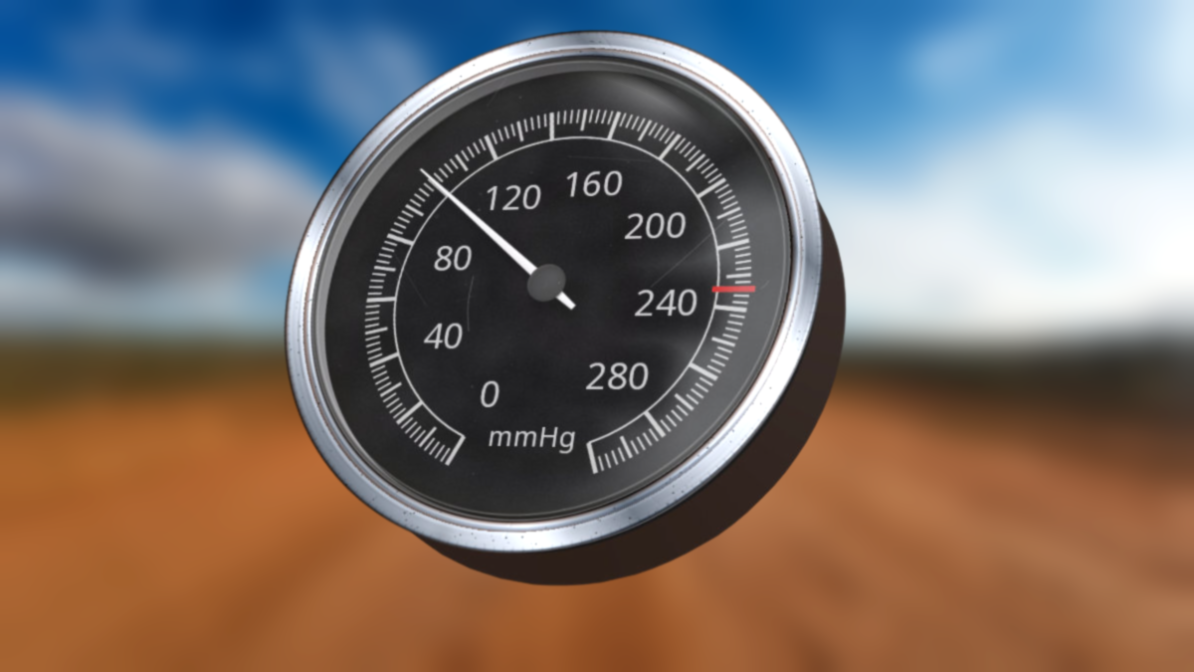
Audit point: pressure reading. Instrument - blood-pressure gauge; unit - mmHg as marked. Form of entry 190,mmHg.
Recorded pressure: 100,mmHg
